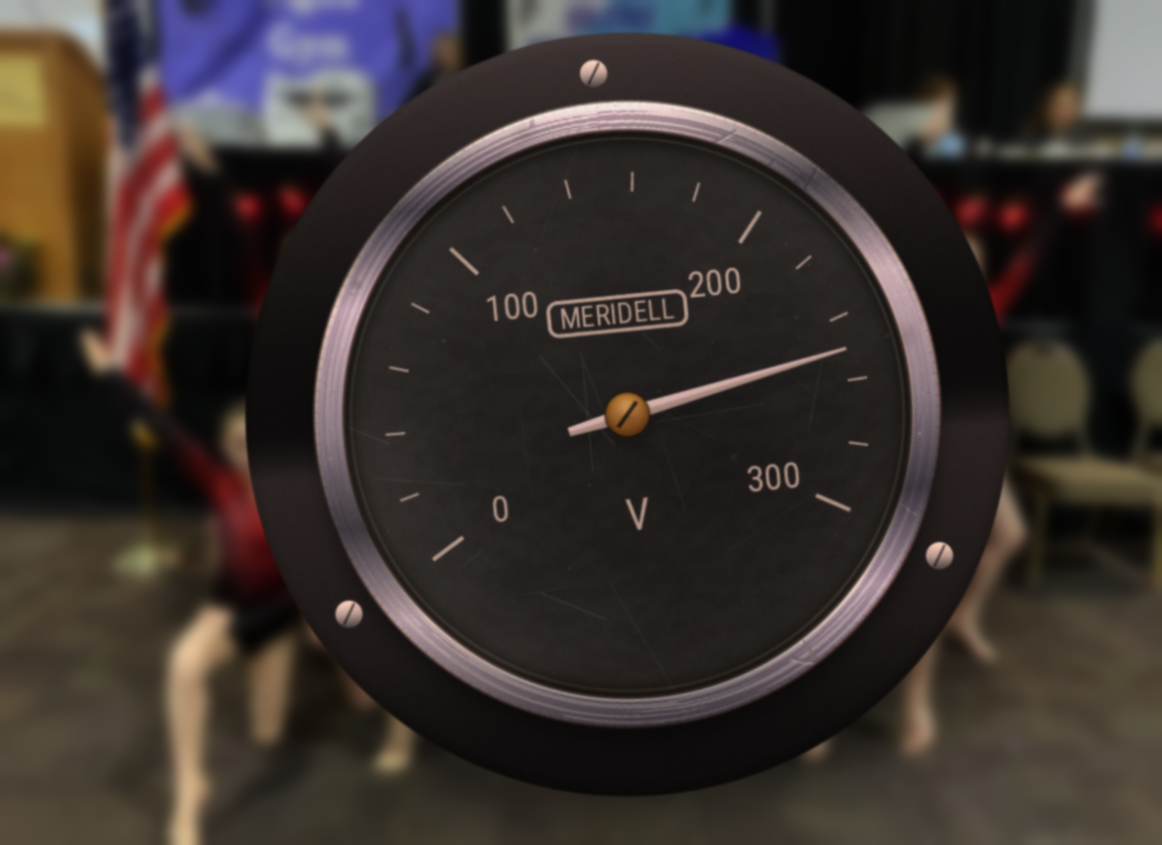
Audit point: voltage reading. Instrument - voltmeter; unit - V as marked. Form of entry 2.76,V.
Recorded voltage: 250,V
